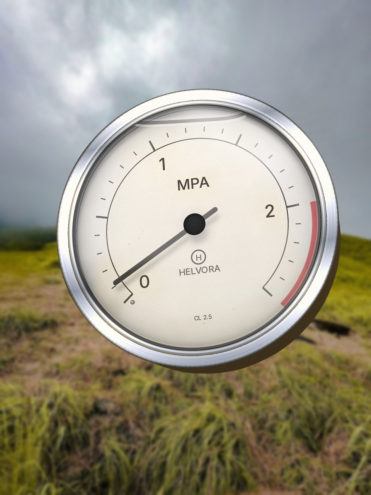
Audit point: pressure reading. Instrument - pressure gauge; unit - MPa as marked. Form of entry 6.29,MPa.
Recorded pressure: 0.1,MPa
